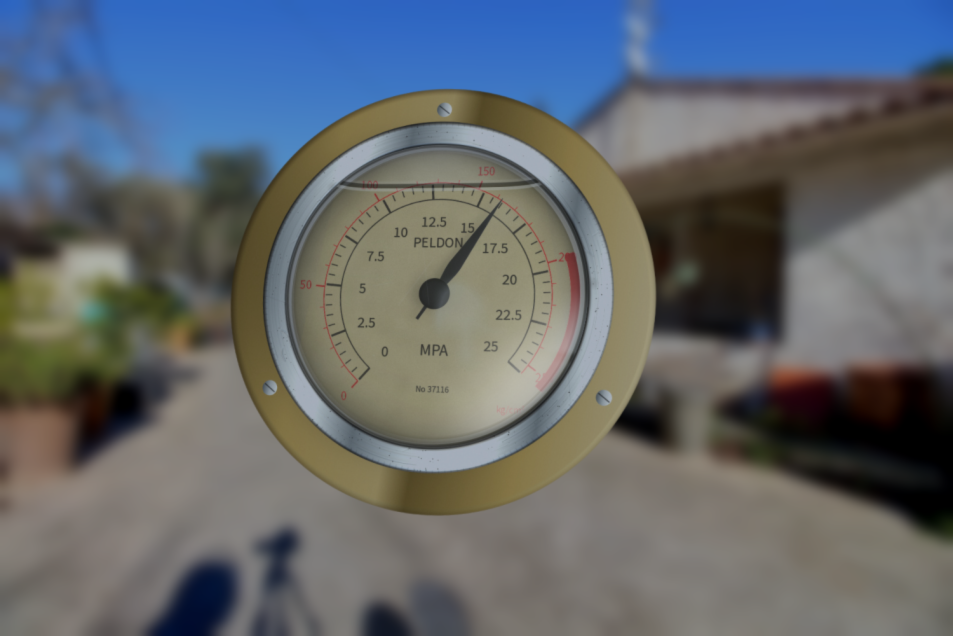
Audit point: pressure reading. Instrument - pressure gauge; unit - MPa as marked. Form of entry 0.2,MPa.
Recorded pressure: 16,MPa
